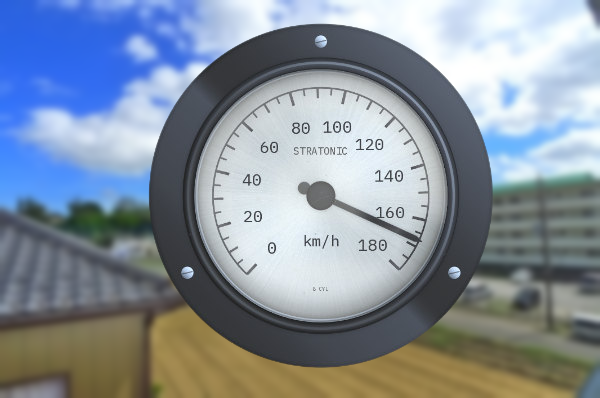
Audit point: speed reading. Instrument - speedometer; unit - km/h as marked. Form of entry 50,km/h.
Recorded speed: 167.5,km/h
